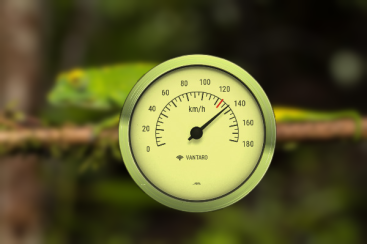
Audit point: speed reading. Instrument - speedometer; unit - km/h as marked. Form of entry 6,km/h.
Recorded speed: 135,km/h
